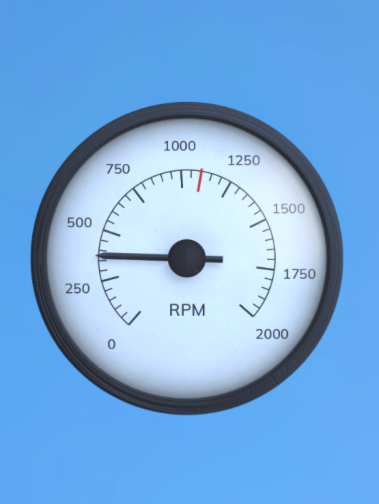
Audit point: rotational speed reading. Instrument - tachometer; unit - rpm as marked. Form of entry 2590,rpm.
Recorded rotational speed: 375,rpm
